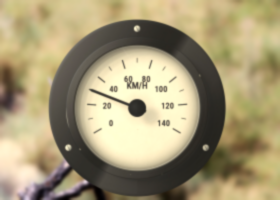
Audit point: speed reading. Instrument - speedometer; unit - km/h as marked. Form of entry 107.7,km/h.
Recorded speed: 30,km/h
